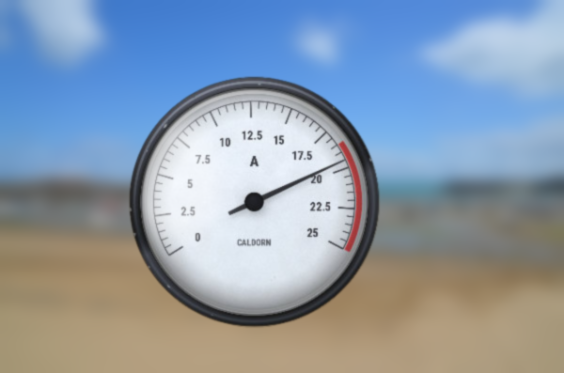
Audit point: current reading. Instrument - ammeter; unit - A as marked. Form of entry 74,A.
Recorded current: 19.5,A
